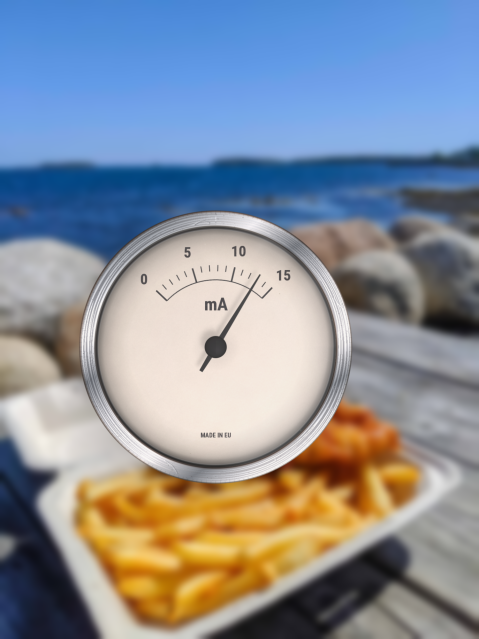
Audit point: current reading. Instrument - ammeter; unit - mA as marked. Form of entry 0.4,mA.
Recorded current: 13,mA
